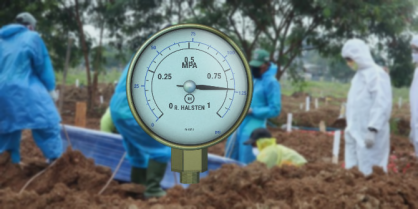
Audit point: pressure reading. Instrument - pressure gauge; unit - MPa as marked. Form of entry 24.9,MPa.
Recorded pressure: 0.85,MPa
